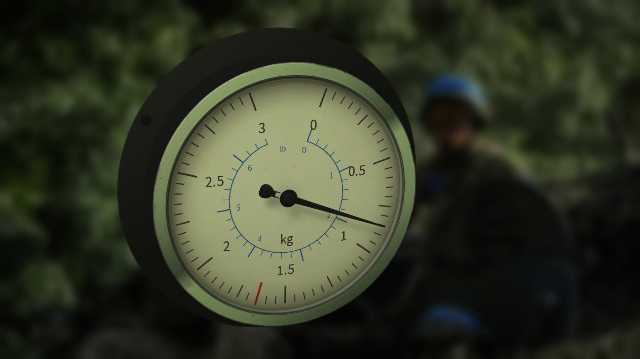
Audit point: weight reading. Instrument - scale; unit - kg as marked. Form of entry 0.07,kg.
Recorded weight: 0.85,kg
